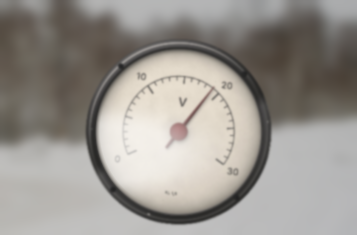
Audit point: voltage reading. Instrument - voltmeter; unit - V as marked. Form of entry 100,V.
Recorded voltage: 19,V
